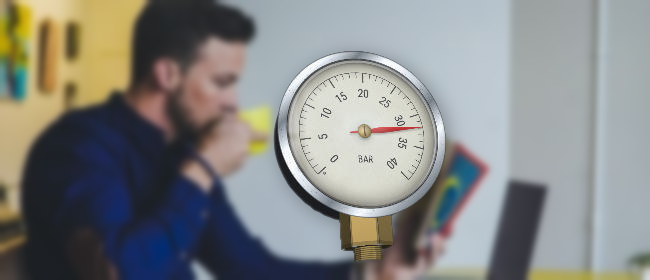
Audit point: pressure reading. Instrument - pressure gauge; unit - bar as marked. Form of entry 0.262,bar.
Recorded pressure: 32,bar
